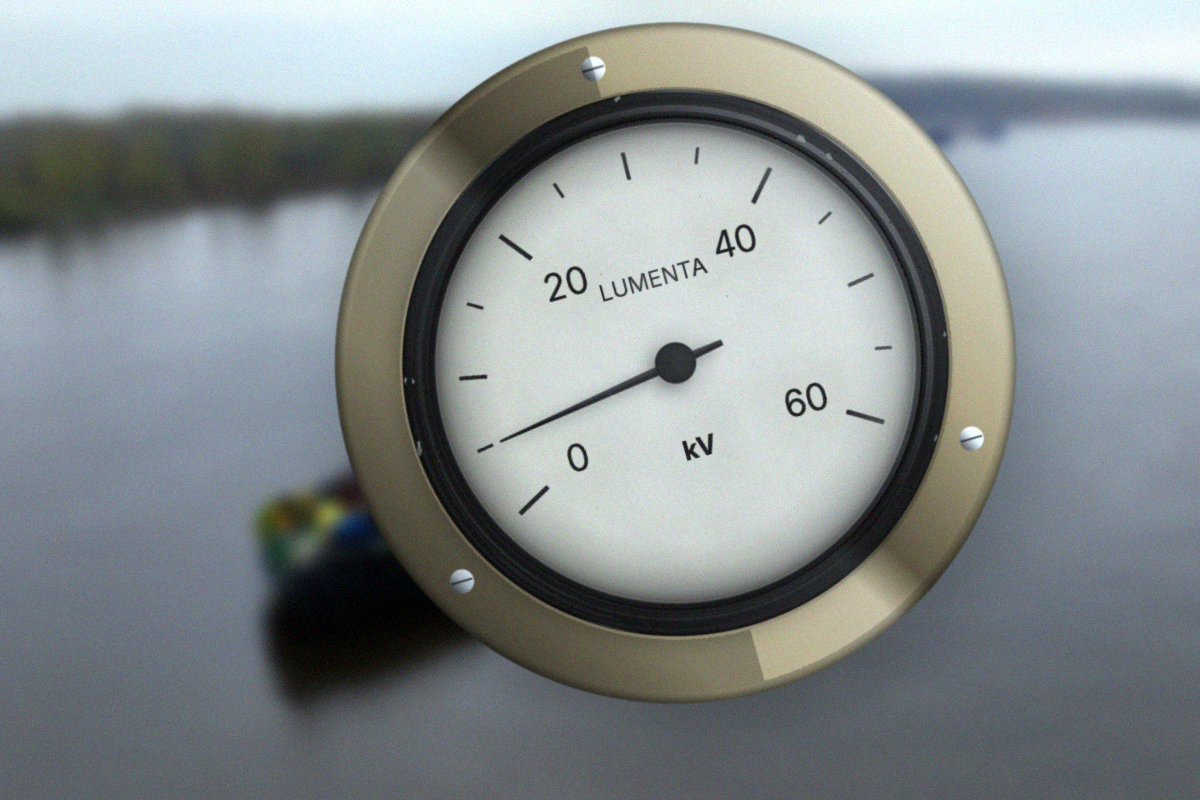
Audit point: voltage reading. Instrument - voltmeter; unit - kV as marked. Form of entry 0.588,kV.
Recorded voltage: 5,kV
